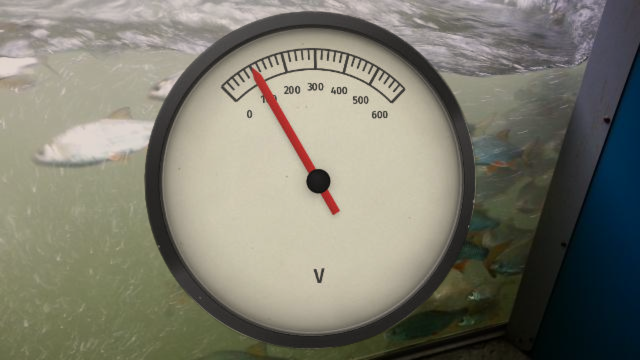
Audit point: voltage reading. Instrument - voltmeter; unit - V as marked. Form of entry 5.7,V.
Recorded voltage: 100,V
